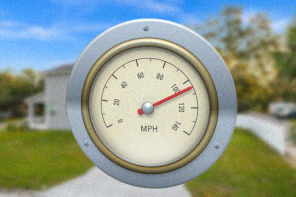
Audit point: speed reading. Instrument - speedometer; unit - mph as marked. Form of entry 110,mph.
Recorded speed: 105,mph
